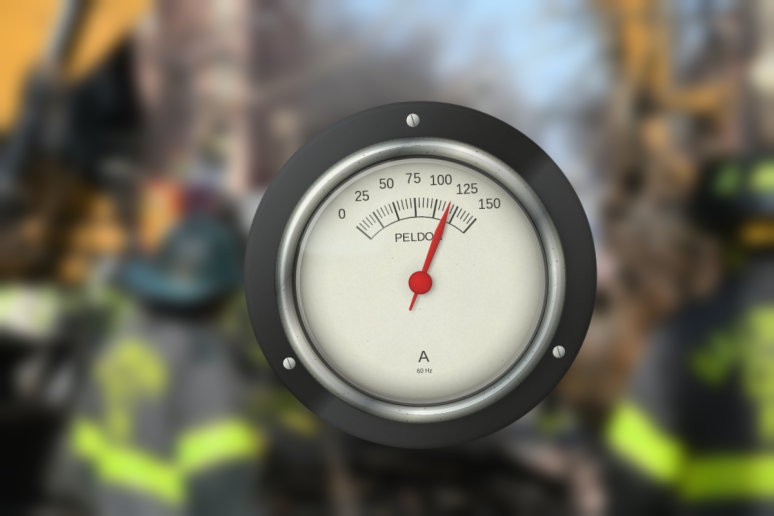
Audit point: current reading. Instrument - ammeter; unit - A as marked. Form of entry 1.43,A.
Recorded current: 115,A
